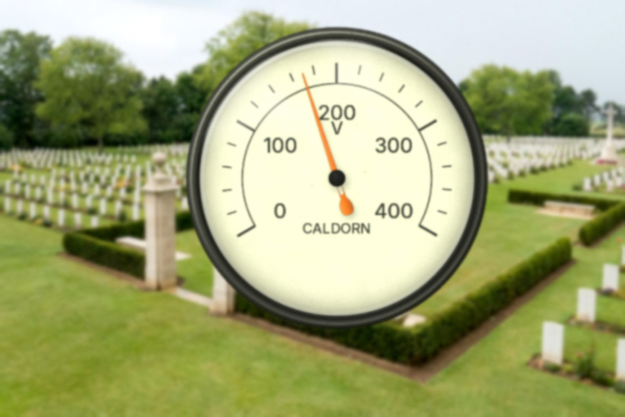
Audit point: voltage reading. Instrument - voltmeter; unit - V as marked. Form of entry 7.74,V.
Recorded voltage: 170,V
